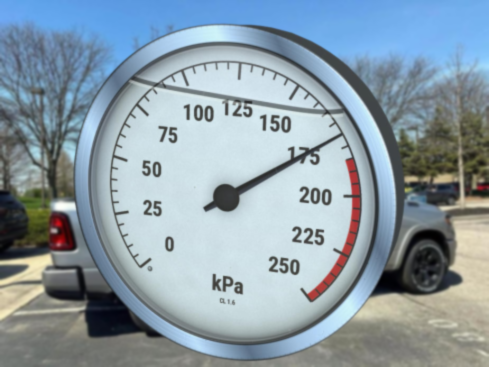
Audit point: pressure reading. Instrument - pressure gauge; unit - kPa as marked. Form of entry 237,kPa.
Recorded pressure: 175,kPa
